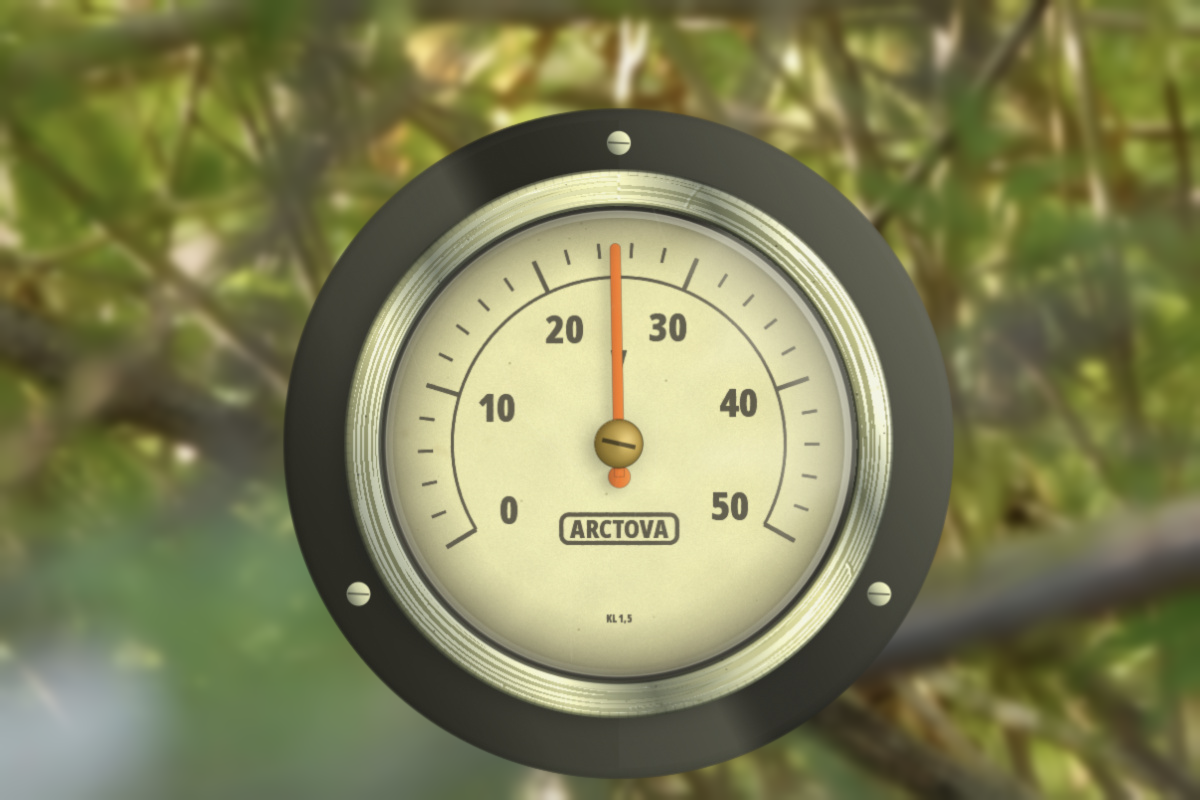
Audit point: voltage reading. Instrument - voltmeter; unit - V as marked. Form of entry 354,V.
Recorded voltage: 25,V
